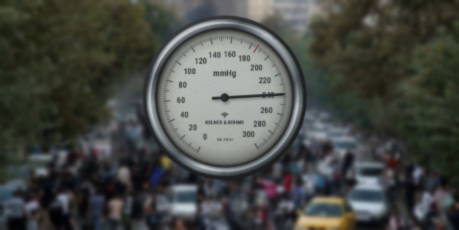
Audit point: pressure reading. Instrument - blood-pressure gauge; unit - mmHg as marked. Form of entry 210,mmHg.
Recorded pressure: 240,mmHg
